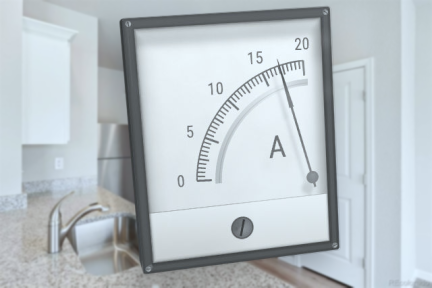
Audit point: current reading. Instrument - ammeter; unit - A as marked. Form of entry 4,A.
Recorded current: 17,A
